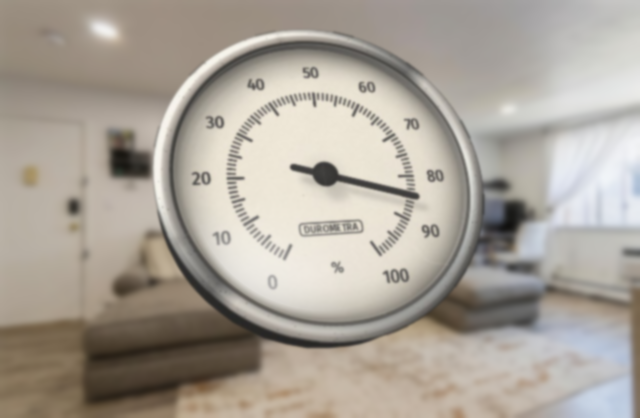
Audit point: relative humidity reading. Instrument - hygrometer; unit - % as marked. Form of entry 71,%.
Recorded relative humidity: 85,%
